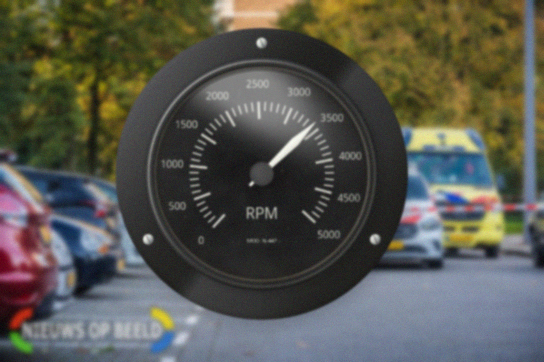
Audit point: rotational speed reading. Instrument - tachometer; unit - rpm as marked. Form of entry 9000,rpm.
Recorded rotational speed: 3400,rpm
